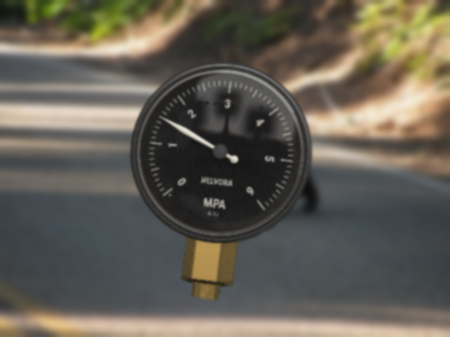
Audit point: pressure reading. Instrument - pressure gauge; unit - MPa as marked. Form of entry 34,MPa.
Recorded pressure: 1.5,MPa
